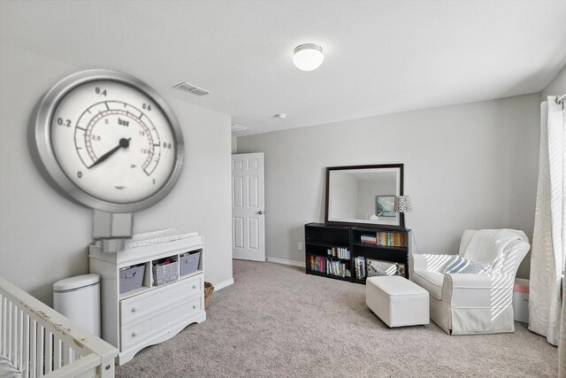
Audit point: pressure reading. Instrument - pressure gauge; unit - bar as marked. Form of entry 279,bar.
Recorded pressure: 0,bar
